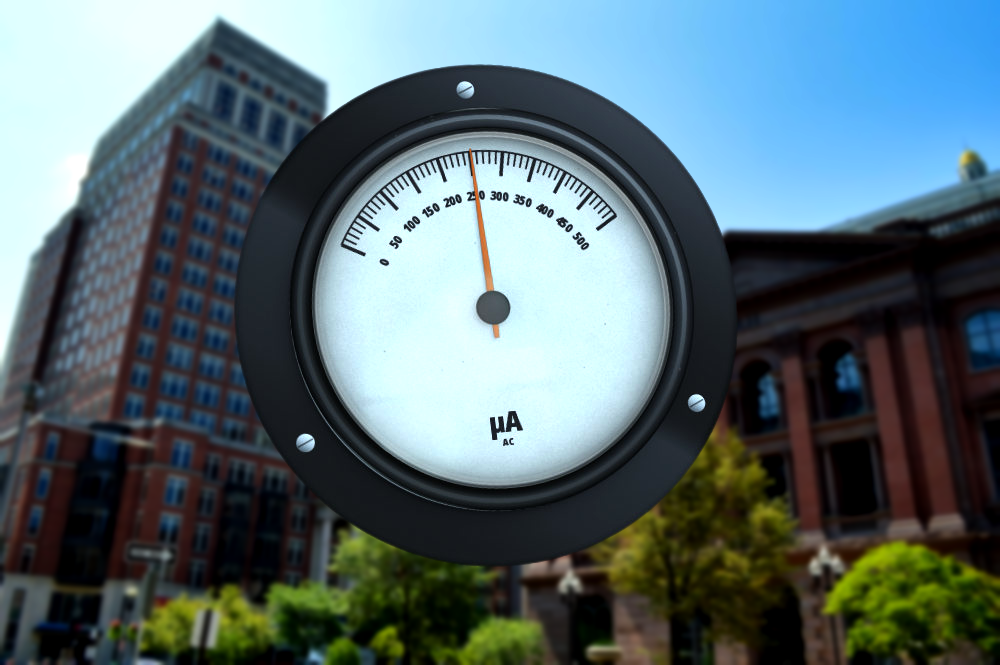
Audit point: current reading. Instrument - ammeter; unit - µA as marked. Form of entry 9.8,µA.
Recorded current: 250,µA
